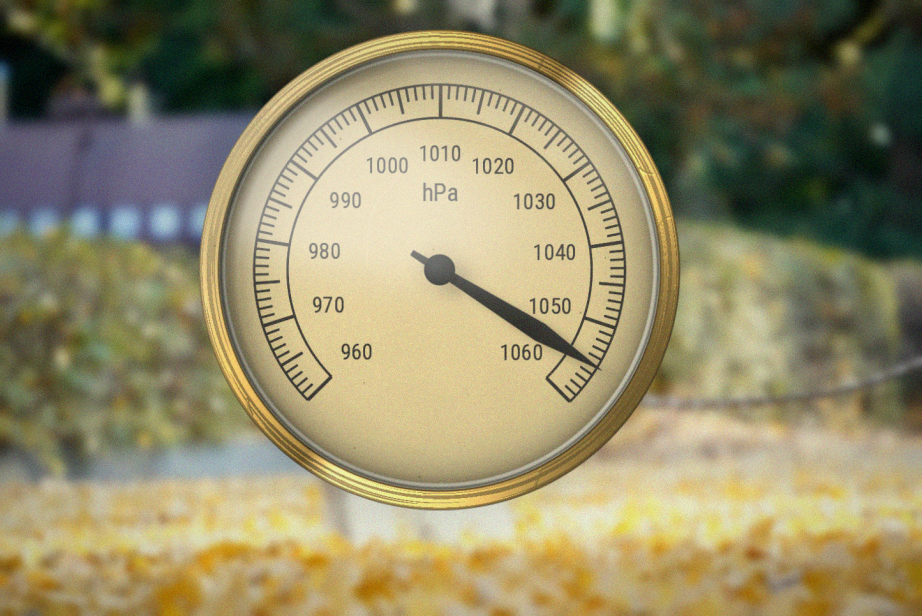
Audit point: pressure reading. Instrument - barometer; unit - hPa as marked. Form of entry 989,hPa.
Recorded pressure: 1055,hPa
